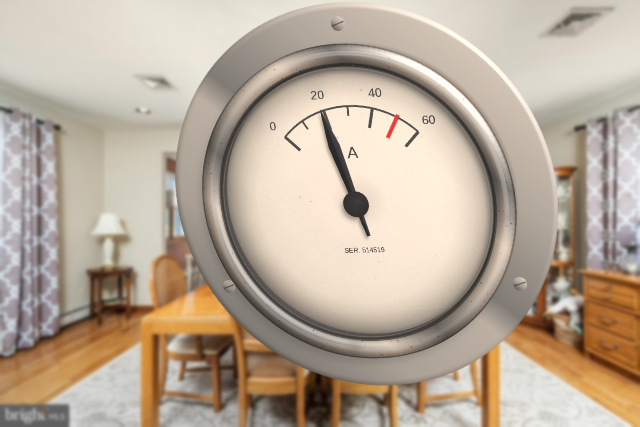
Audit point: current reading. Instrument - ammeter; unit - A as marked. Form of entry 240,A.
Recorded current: 20,A
